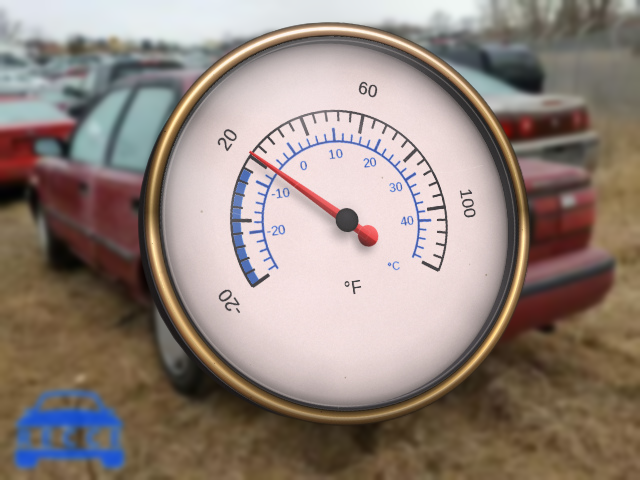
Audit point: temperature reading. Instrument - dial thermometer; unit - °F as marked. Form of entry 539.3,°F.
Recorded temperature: 20,°F
